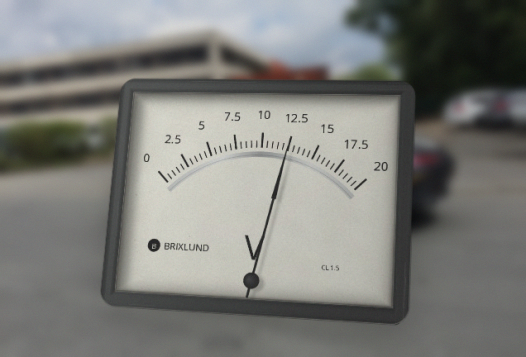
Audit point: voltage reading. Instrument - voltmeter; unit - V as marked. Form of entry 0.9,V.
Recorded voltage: 12.5,V
